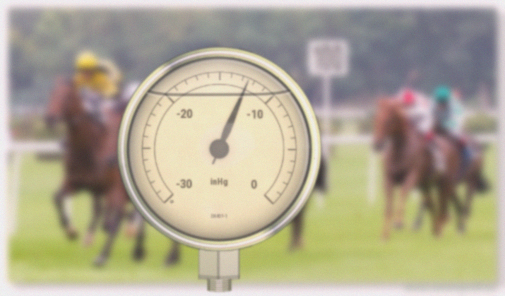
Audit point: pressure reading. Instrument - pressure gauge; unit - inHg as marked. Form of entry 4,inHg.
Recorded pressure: -12.5,inHg
